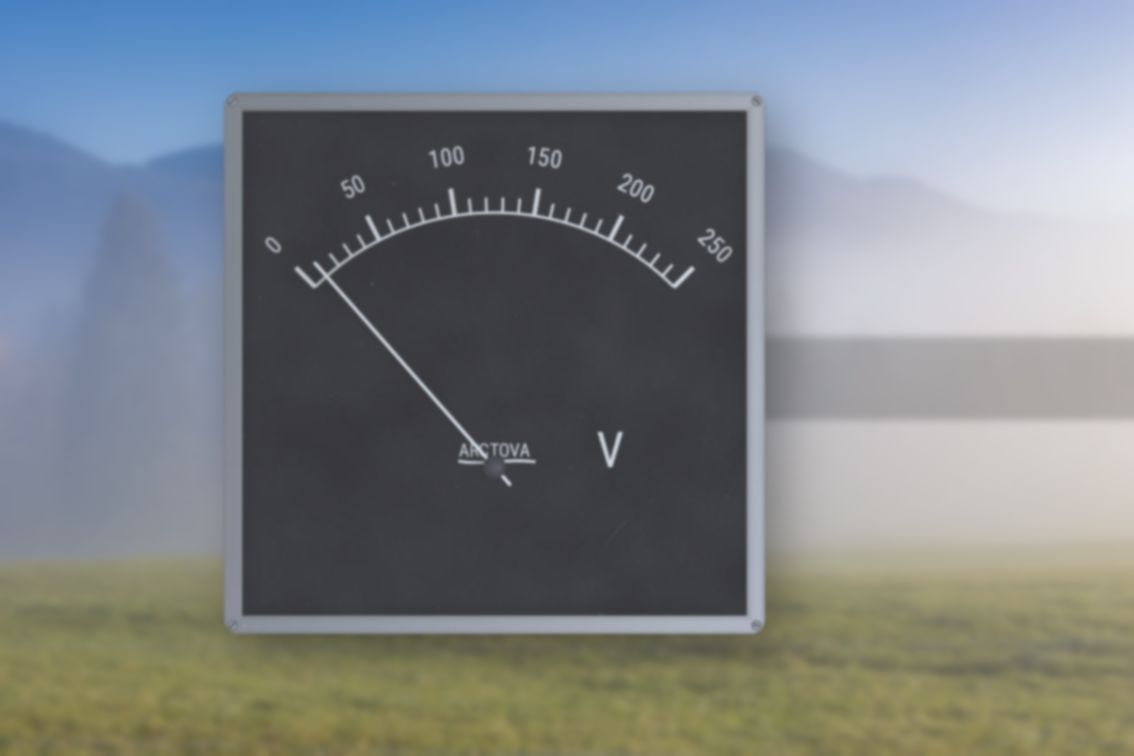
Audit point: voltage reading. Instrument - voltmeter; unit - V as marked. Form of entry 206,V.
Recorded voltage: 10,V
